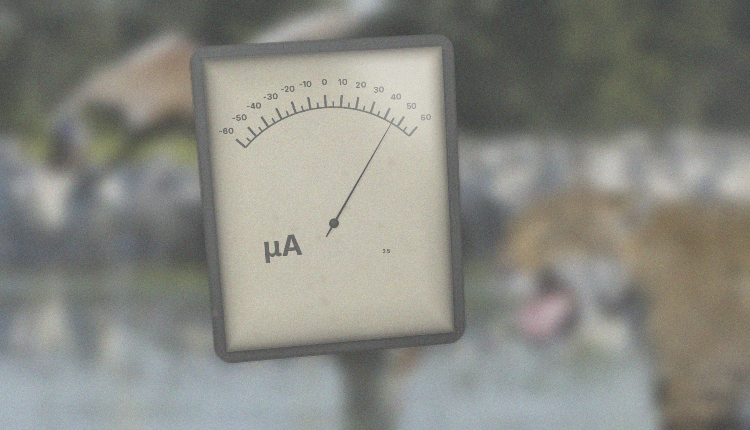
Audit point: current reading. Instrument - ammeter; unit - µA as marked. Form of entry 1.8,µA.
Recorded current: 45,µA
